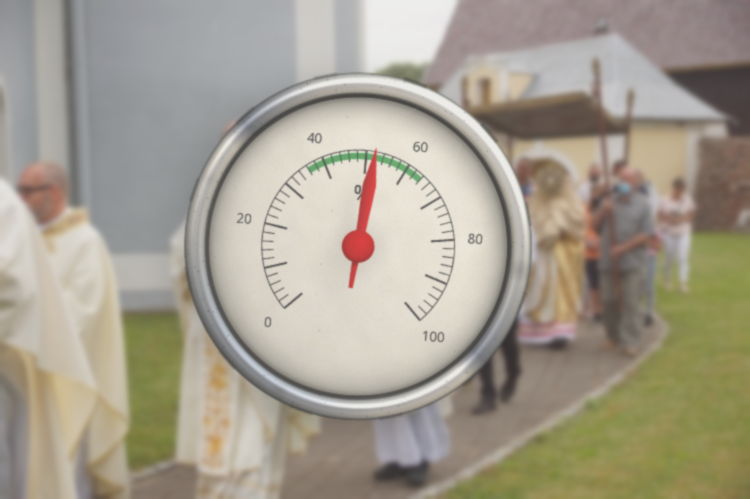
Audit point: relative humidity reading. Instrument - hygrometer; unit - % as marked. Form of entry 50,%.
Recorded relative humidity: 52,%
